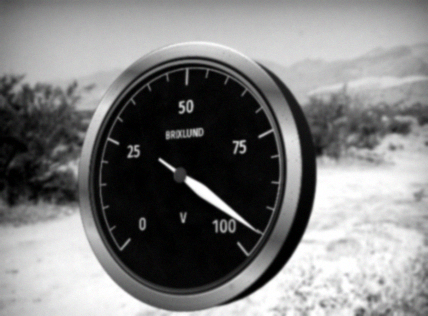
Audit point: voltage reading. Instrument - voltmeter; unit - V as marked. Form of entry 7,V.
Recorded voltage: 95,V
